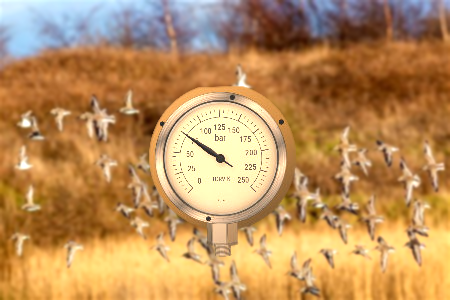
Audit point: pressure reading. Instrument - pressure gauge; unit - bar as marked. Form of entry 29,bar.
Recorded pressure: 75,bar
